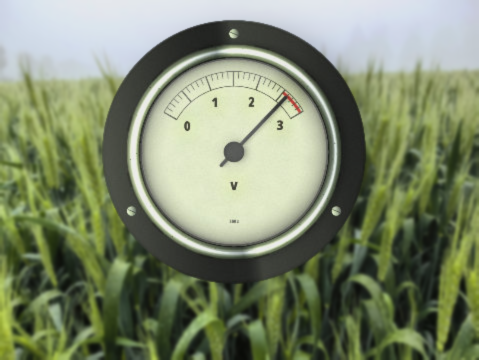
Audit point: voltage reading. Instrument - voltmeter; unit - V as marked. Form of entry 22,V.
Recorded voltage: 2.6,V
